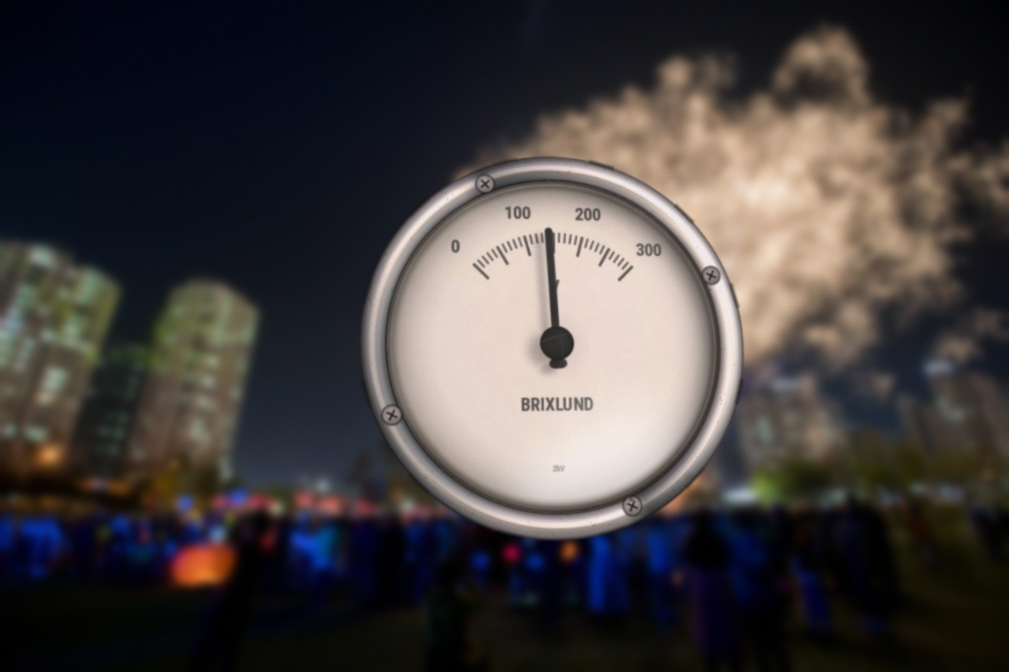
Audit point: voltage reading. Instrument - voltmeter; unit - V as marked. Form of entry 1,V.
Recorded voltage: 140,V
